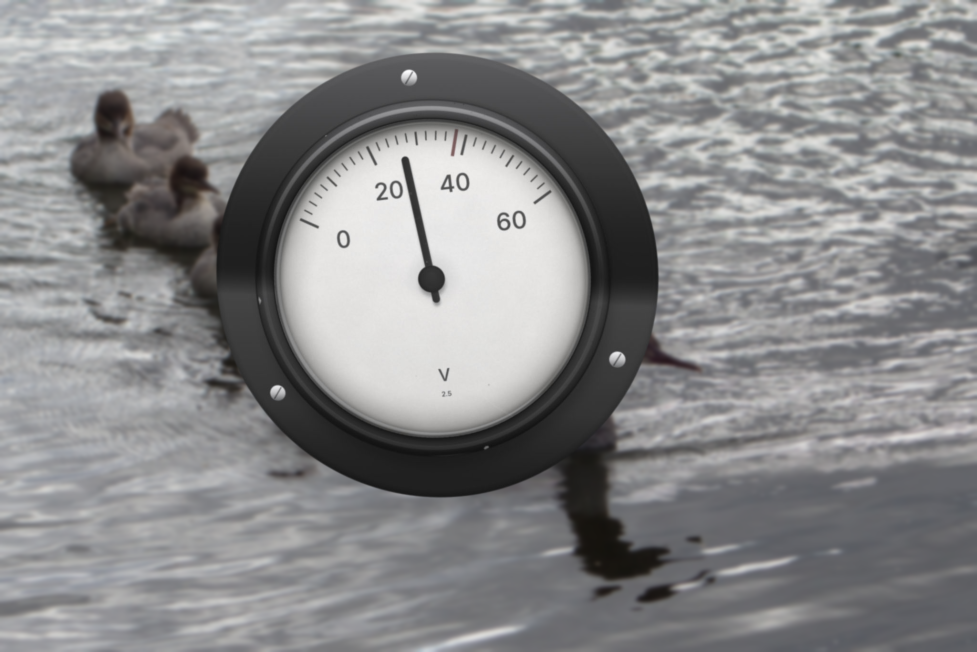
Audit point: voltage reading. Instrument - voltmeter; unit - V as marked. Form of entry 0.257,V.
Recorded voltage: 27,V
